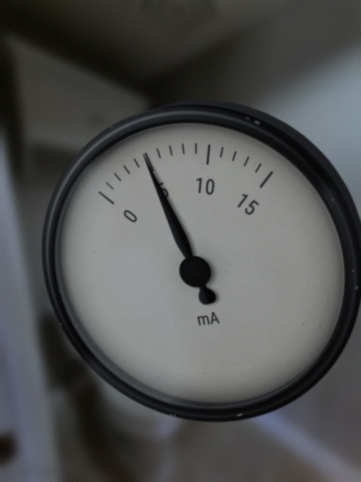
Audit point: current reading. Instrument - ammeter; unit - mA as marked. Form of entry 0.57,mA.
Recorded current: 5,mA
